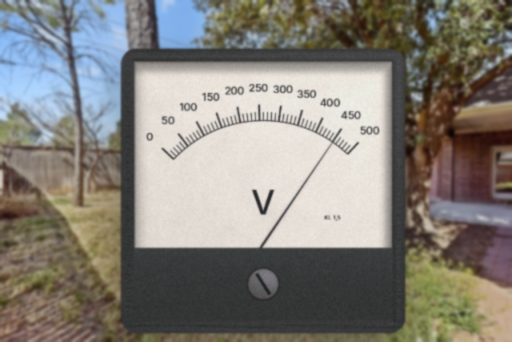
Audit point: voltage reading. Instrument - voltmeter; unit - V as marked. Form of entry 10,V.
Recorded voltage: 450,V
